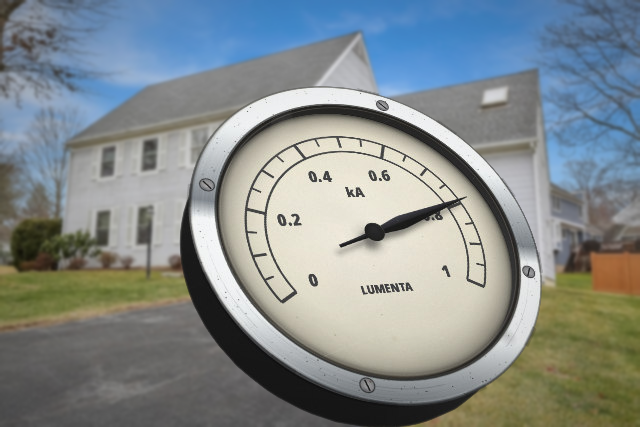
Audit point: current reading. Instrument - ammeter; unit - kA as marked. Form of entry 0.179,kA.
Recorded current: 0.8,kA
